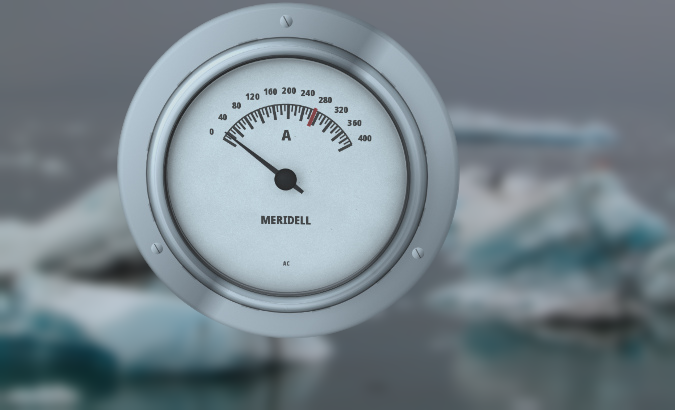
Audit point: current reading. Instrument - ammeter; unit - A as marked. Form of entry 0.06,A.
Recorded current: 20,A
